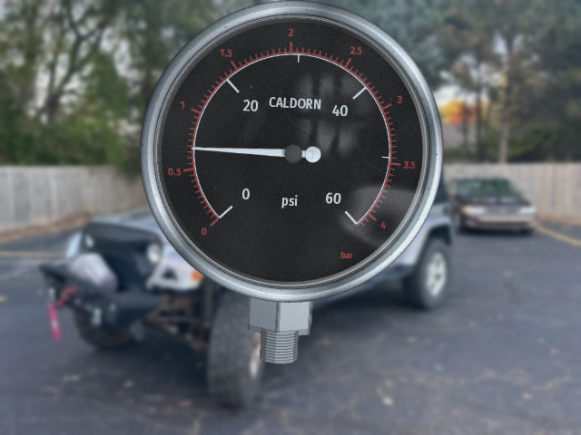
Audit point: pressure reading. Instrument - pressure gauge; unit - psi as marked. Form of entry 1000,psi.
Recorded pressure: 10,psi
